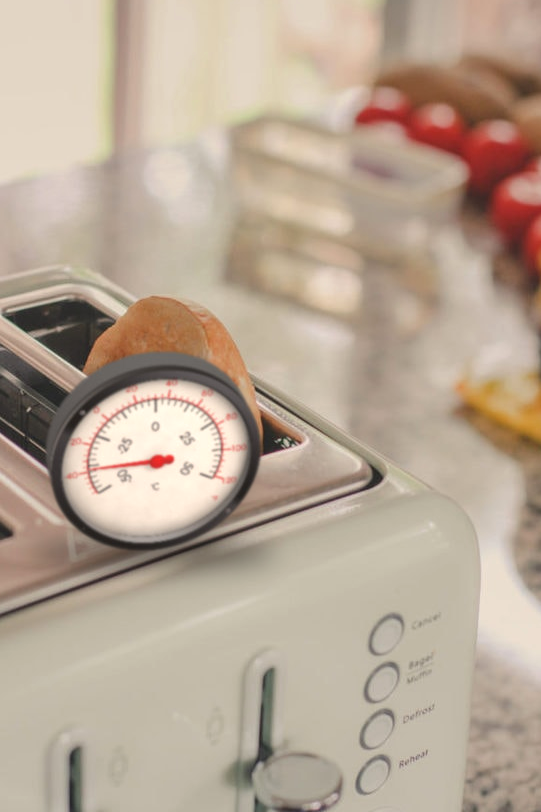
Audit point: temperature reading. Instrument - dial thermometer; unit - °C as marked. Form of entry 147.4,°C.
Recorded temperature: -37.5,°C
